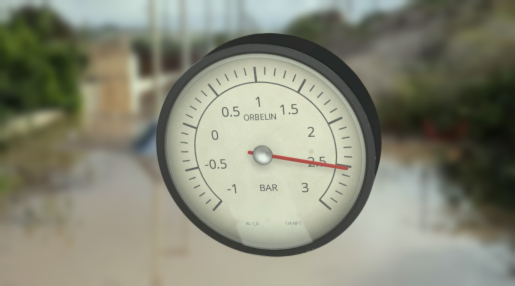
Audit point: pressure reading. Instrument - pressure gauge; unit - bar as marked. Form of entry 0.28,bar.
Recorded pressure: 2.5,bar
